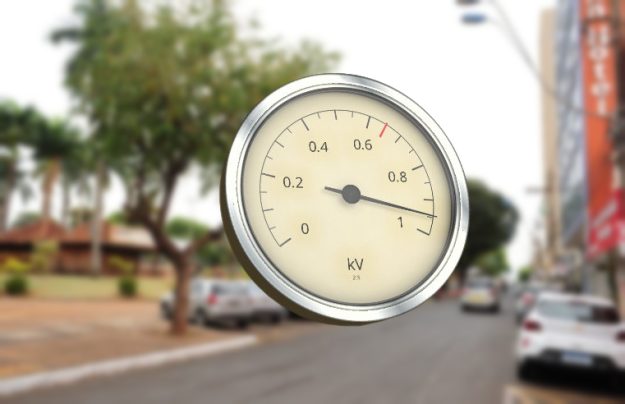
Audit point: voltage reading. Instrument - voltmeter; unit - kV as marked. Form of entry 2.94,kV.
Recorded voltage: 0.95,kV
